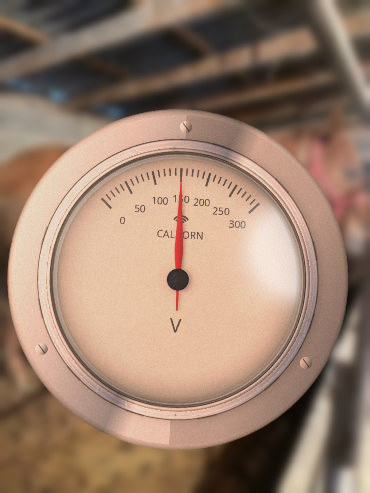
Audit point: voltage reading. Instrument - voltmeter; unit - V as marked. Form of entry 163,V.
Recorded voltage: 150,V
